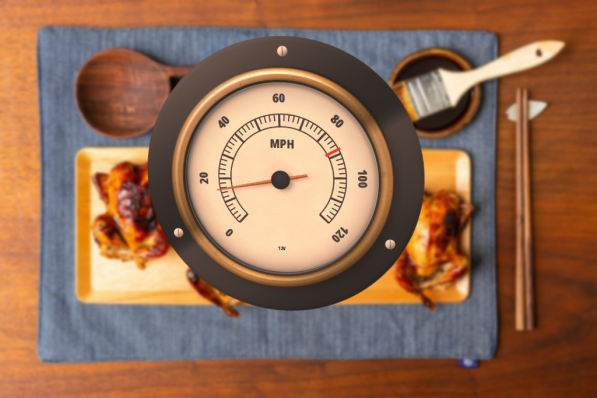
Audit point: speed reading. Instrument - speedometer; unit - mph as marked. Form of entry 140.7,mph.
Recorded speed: 16,mph
